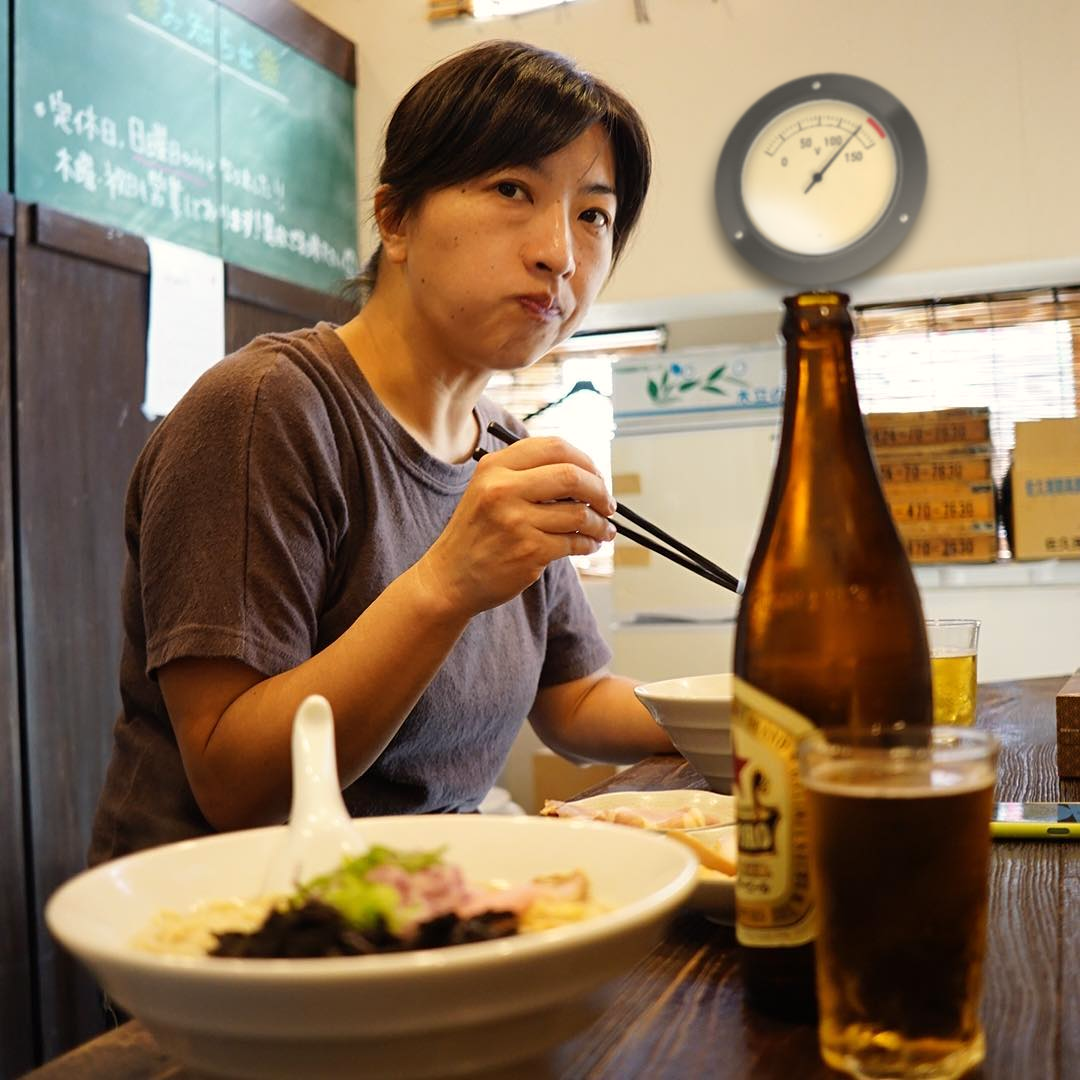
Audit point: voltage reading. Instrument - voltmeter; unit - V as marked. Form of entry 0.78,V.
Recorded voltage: 125,V
